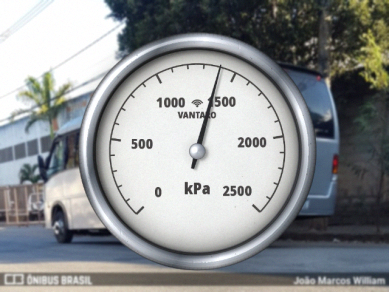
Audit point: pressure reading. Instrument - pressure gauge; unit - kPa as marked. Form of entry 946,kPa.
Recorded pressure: 1400,kPa
